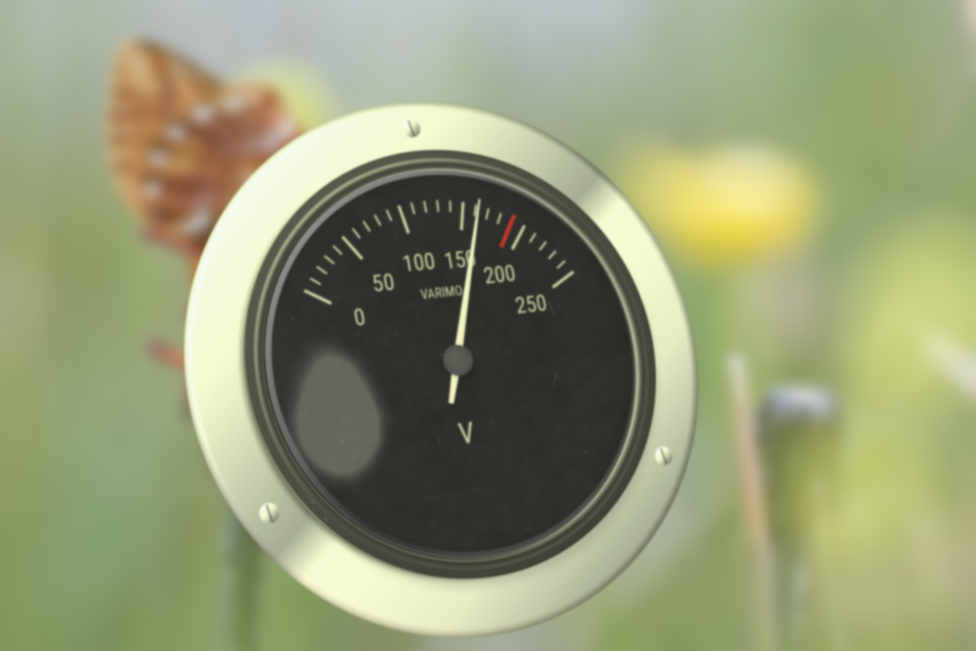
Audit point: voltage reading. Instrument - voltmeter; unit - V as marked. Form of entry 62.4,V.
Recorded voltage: 160,V
